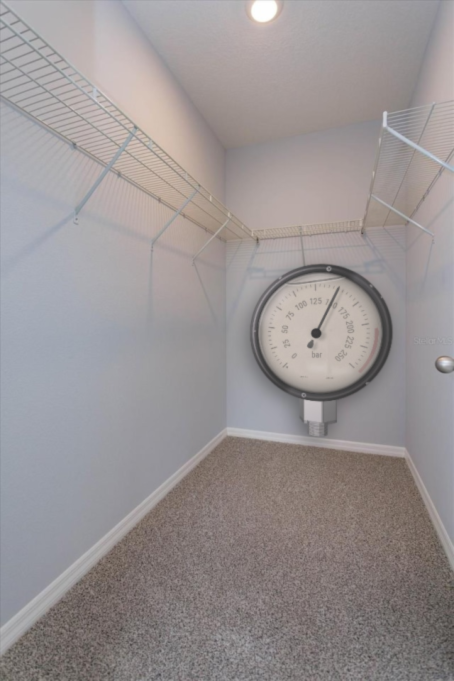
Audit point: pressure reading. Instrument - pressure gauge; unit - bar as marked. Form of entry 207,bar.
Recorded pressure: 150,bar
